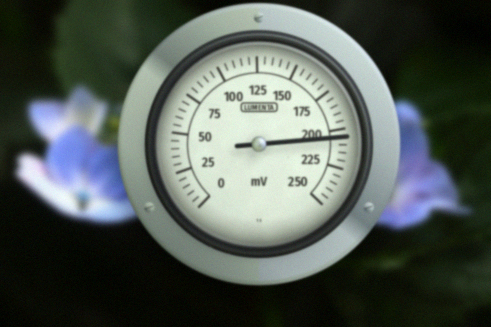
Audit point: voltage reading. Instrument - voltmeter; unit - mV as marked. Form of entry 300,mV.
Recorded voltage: 205,mV
